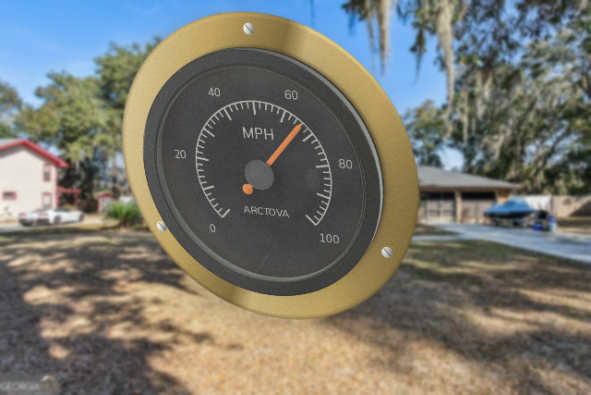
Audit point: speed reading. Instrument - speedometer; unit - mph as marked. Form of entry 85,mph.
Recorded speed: 66,mph
